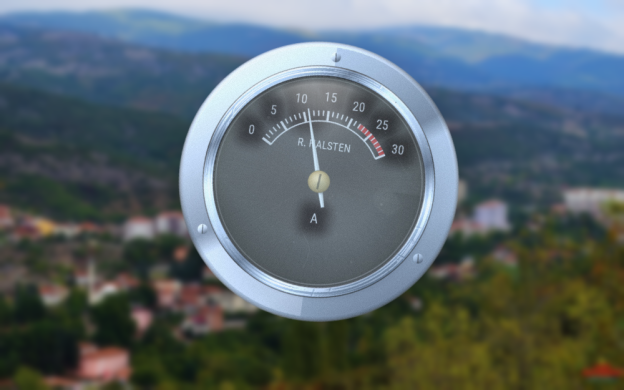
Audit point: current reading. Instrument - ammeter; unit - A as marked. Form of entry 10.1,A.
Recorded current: 11,A
